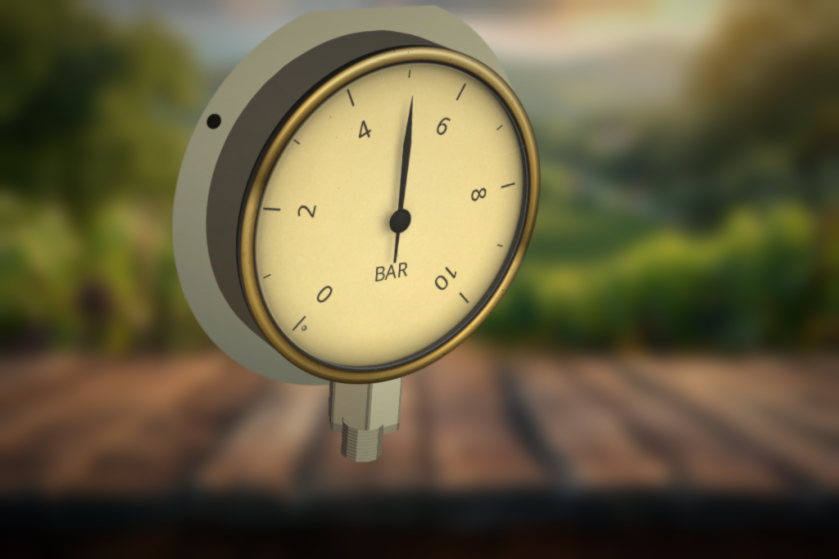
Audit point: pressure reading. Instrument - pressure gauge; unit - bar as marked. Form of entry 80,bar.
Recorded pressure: 5,bar
